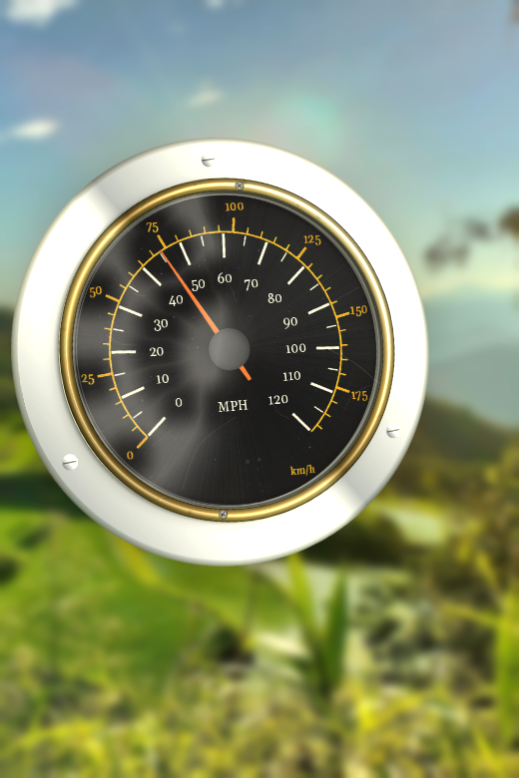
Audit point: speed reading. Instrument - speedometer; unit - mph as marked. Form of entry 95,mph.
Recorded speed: 45,mph
